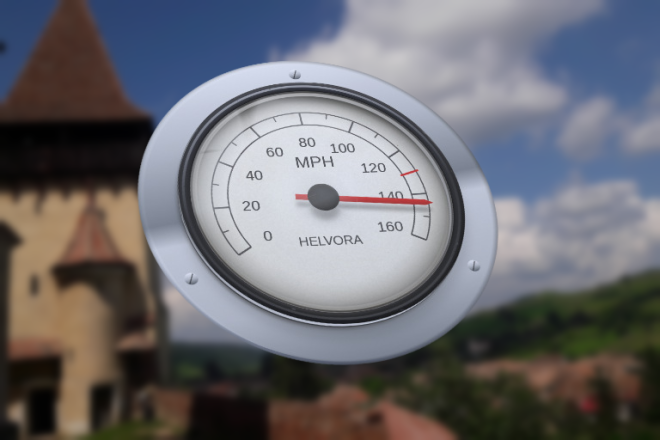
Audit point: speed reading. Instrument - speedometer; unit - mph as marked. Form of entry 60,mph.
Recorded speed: 145,mph
